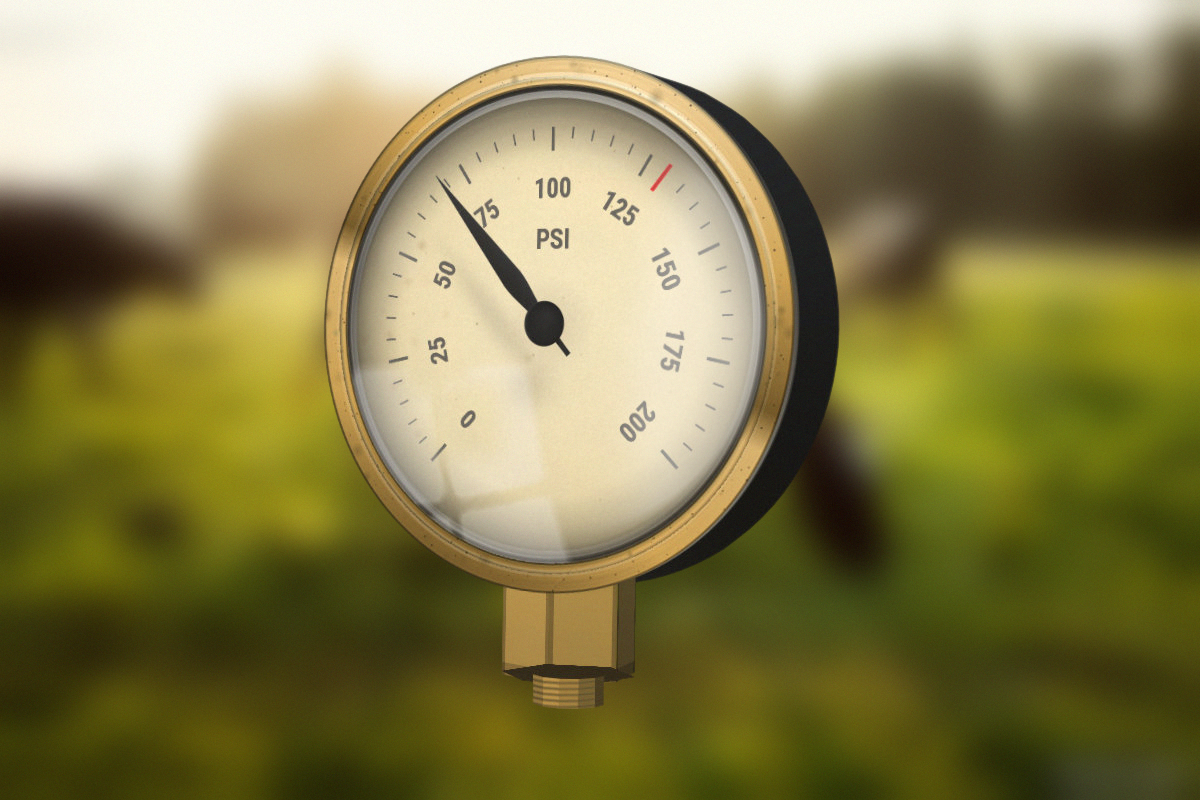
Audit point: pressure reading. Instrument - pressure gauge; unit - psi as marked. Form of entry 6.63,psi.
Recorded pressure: 70,psi
